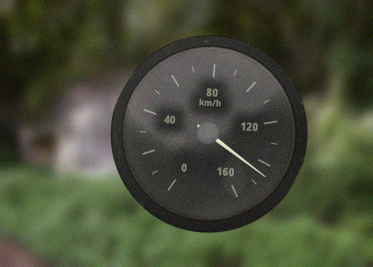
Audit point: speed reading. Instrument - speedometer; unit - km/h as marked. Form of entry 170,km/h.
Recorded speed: 145,km/h
